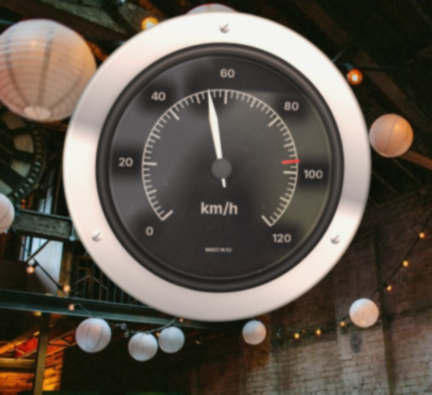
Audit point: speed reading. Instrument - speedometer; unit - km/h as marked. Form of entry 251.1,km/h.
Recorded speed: 54,km/h
